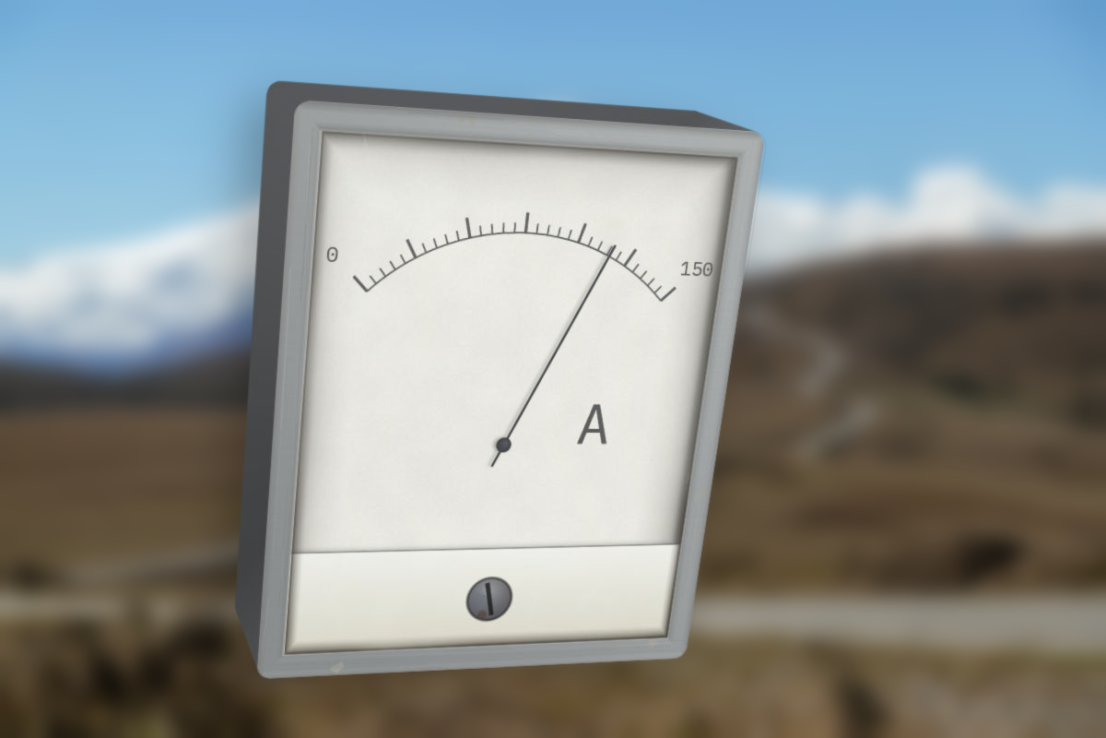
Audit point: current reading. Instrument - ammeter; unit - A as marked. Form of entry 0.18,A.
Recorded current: 115,A
